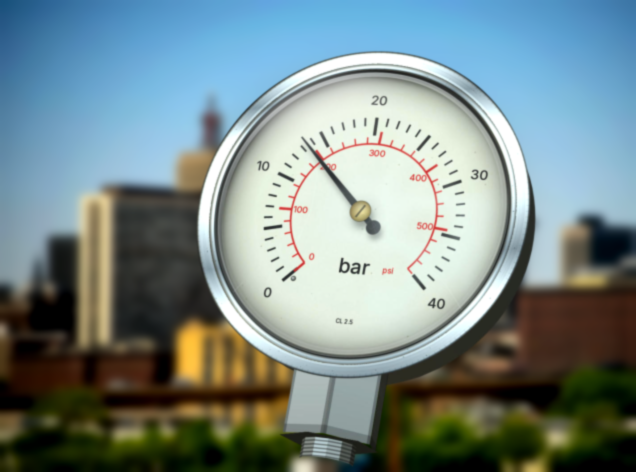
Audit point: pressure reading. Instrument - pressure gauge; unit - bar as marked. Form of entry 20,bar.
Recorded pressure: 13.5,bar
